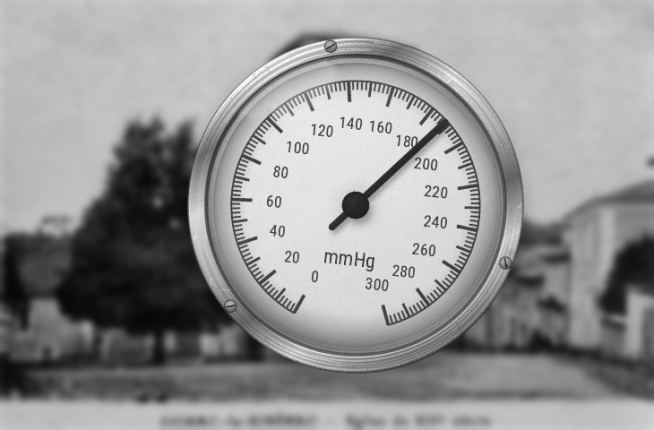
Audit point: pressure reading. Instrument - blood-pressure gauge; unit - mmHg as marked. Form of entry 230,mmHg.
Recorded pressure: 188,mmHg
